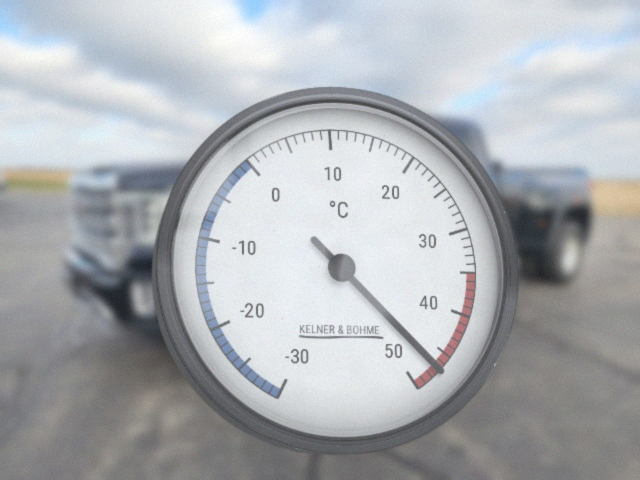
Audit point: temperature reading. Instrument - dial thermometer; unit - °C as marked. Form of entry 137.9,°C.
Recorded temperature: 47,°C
